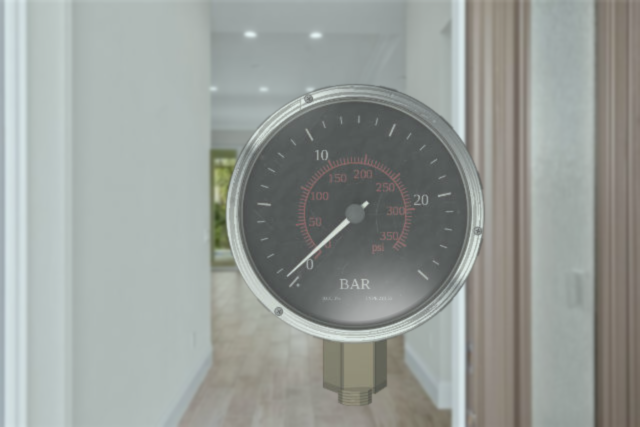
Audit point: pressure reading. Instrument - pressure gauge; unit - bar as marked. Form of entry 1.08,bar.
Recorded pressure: 0.5,bar
